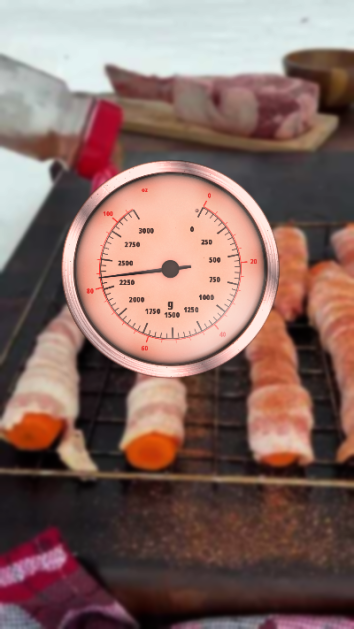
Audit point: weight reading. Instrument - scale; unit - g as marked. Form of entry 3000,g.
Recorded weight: 2350,g
